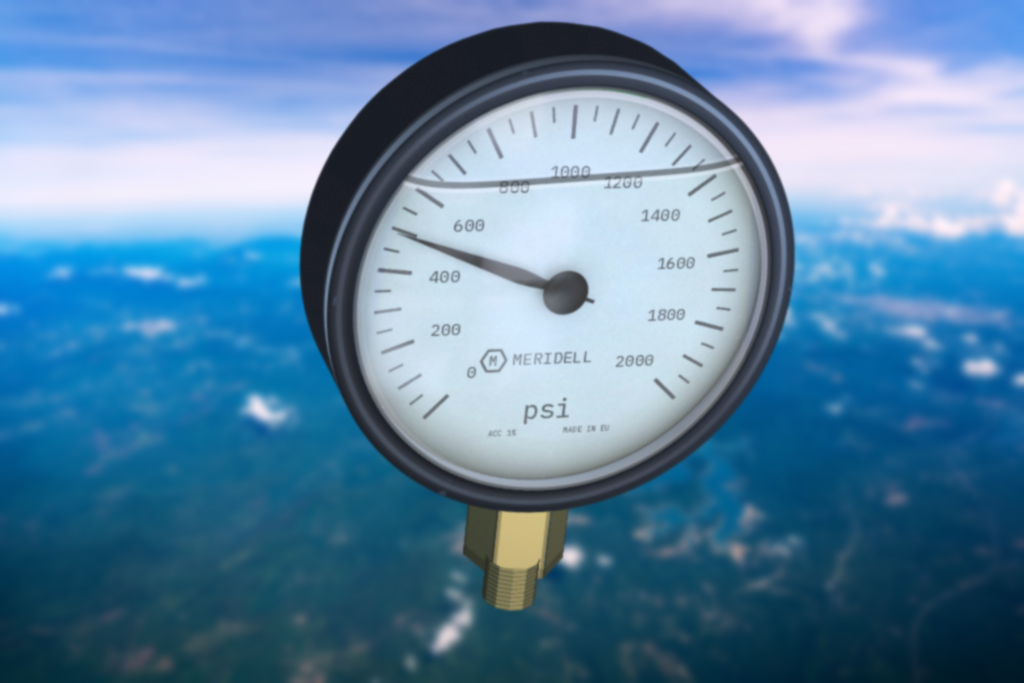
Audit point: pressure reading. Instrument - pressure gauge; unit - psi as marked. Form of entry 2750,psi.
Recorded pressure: 500,psi
